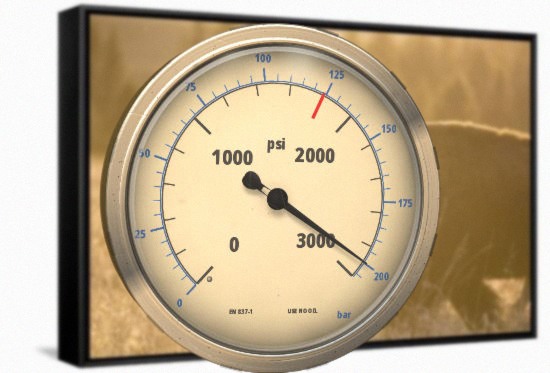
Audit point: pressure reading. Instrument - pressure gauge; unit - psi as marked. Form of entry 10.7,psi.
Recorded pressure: 2900,psi
